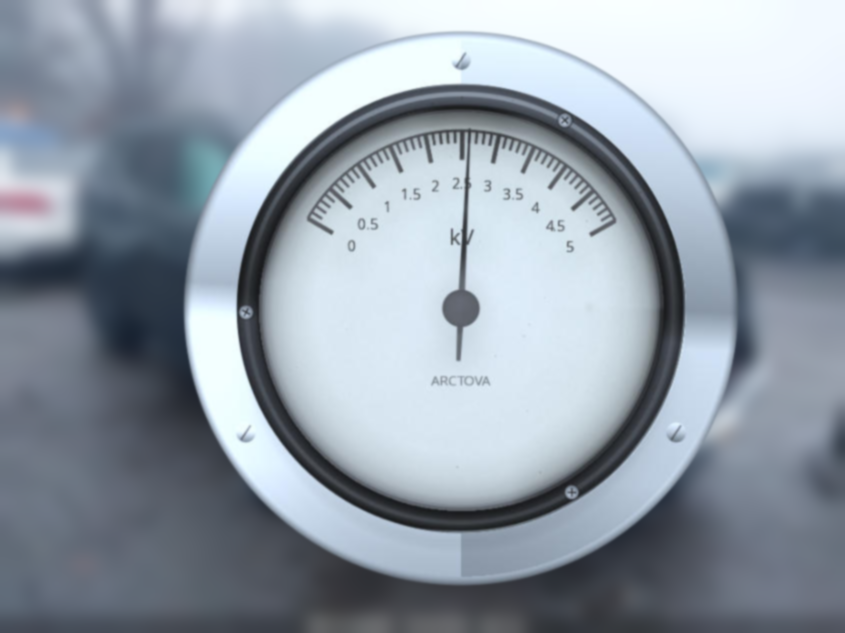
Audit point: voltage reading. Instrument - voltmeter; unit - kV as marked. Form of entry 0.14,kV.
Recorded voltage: 2.6,kV
